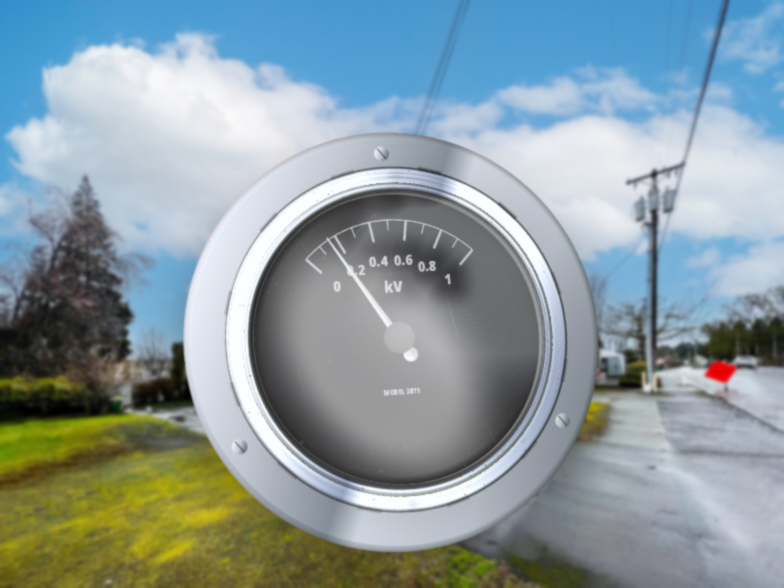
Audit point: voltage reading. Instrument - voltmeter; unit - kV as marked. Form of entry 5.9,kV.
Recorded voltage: 0.15,kV
